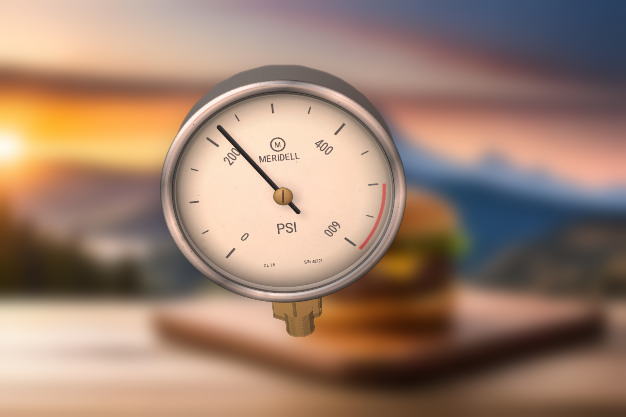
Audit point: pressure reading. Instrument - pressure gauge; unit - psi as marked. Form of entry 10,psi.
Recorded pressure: 225,psi
